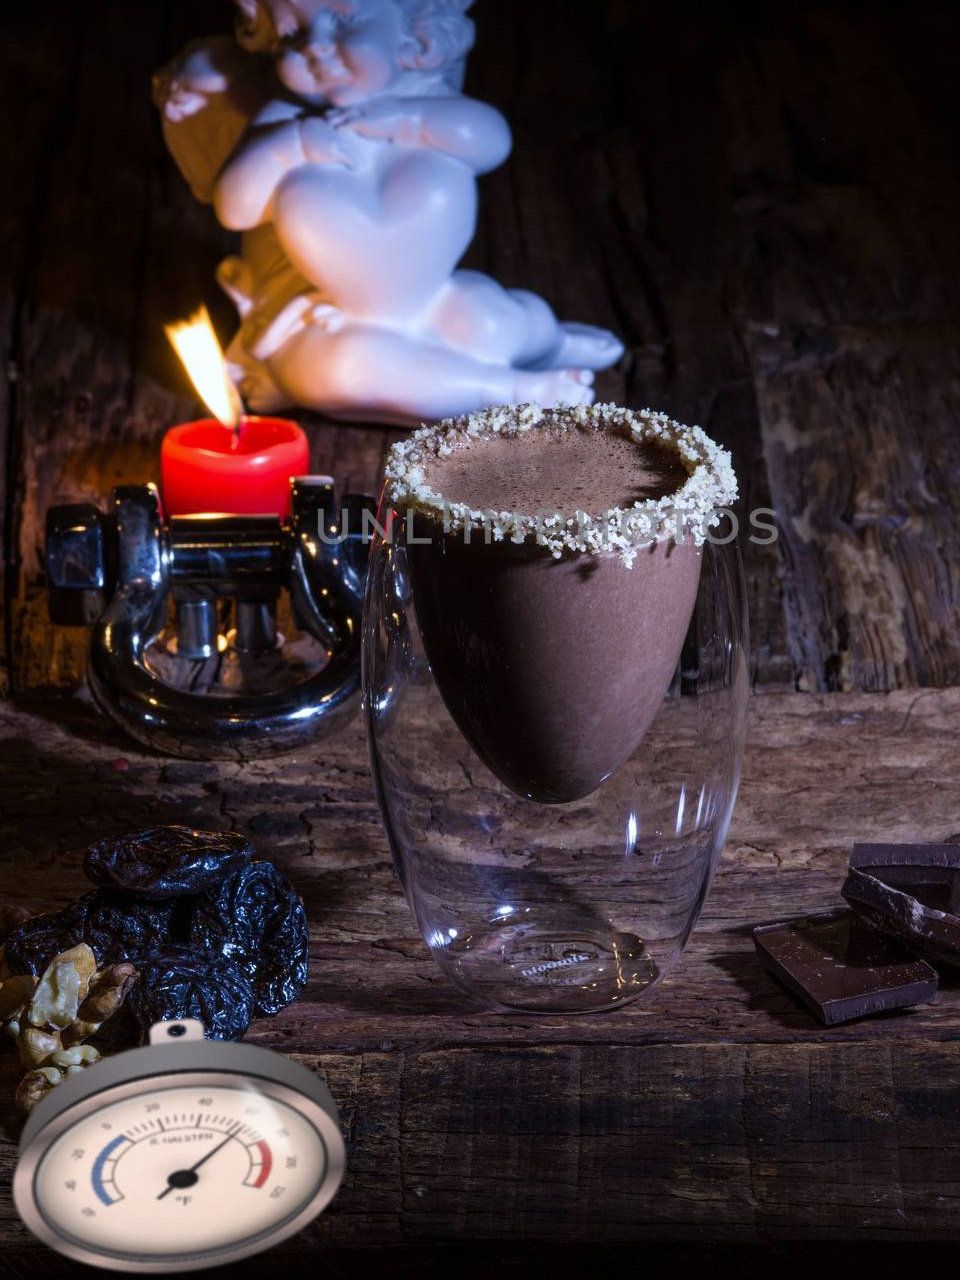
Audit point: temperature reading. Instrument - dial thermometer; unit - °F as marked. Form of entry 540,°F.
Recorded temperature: 60,°F
